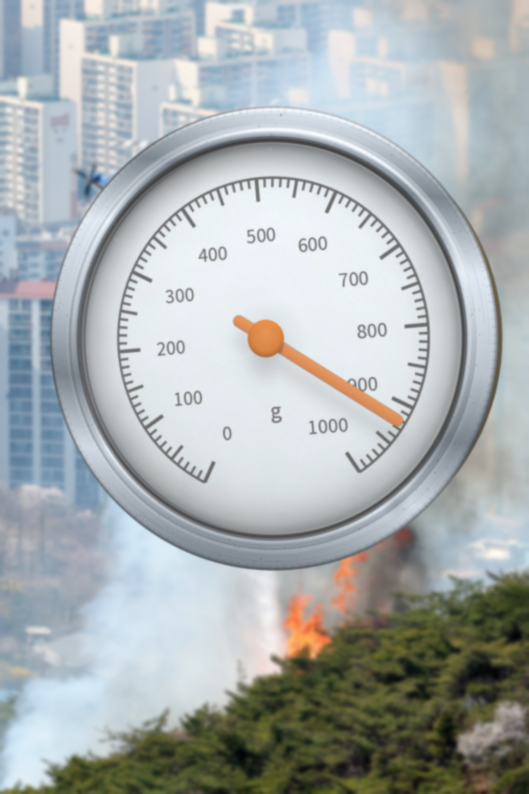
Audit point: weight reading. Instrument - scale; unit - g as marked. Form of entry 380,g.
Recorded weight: 920,g
